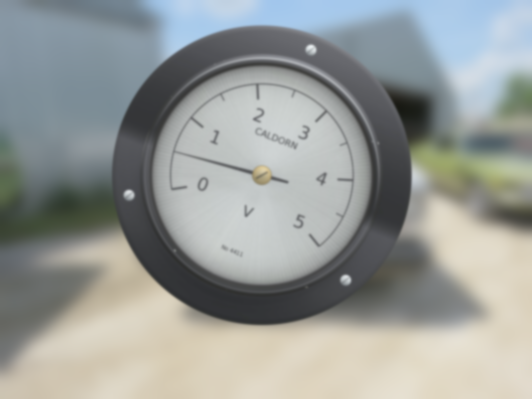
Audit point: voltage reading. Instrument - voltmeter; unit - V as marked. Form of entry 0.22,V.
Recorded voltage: 0.5,V
